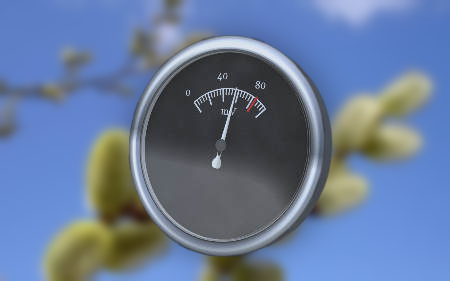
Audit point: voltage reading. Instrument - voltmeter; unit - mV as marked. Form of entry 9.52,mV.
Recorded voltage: 60,mV
